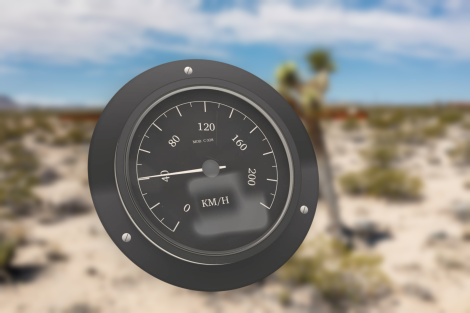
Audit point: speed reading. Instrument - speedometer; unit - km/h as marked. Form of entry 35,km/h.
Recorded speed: 40,km/h
